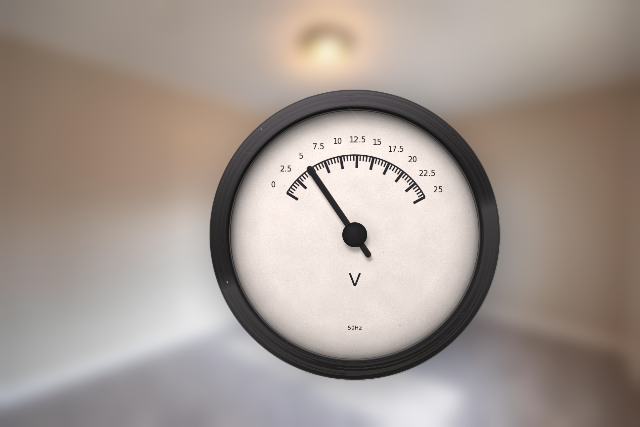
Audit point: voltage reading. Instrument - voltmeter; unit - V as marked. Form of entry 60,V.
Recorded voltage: 5,V
